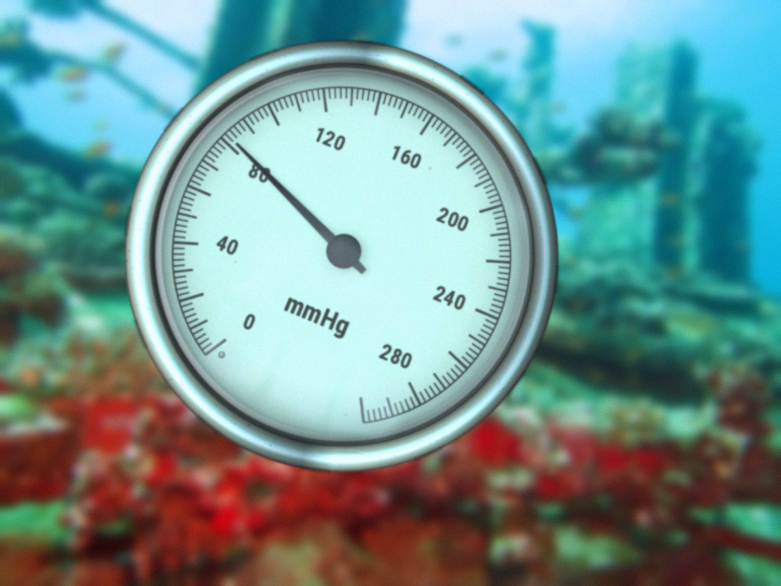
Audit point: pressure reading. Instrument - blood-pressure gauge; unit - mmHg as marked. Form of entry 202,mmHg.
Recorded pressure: 82,mmHg
